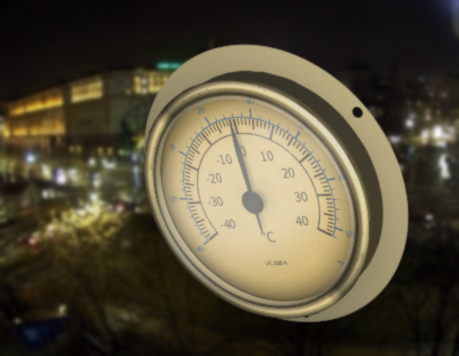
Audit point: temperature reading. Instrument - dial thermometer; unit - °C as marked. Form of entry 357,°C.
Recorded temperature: 0,°C
